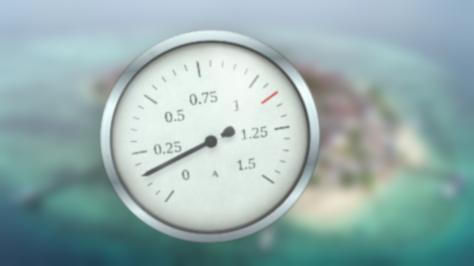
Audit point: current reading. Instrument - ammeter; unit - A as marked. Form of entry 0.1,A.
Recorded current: 0.15,A
